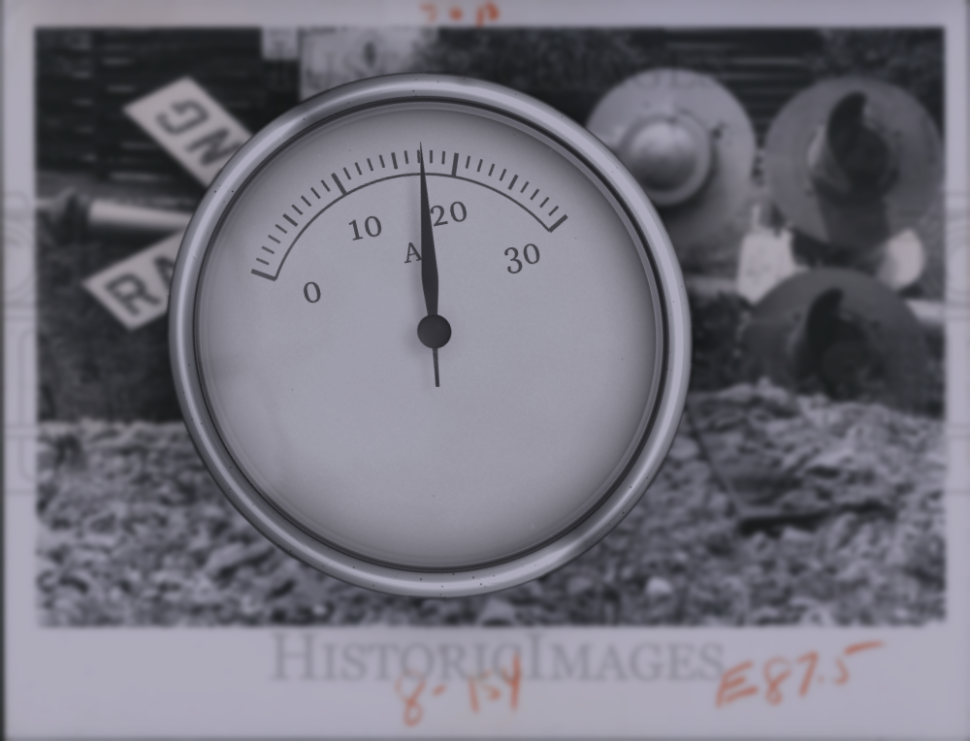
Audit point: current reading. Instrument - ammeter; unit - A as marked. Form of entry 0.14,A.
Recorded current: 17,A
